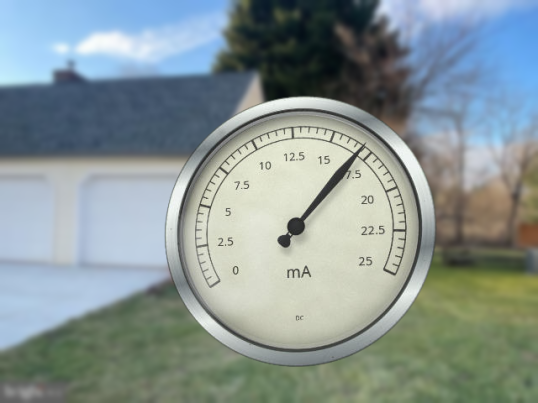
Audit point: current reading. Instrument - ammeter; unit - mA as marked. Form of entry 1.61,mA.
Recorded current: 17,mA
